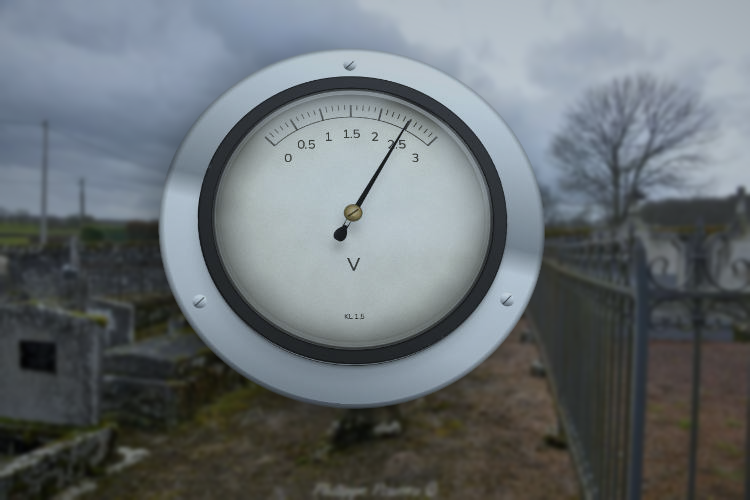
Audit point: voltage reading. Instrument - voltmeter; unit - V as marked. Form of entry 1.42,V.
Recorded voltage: 2.5,V
